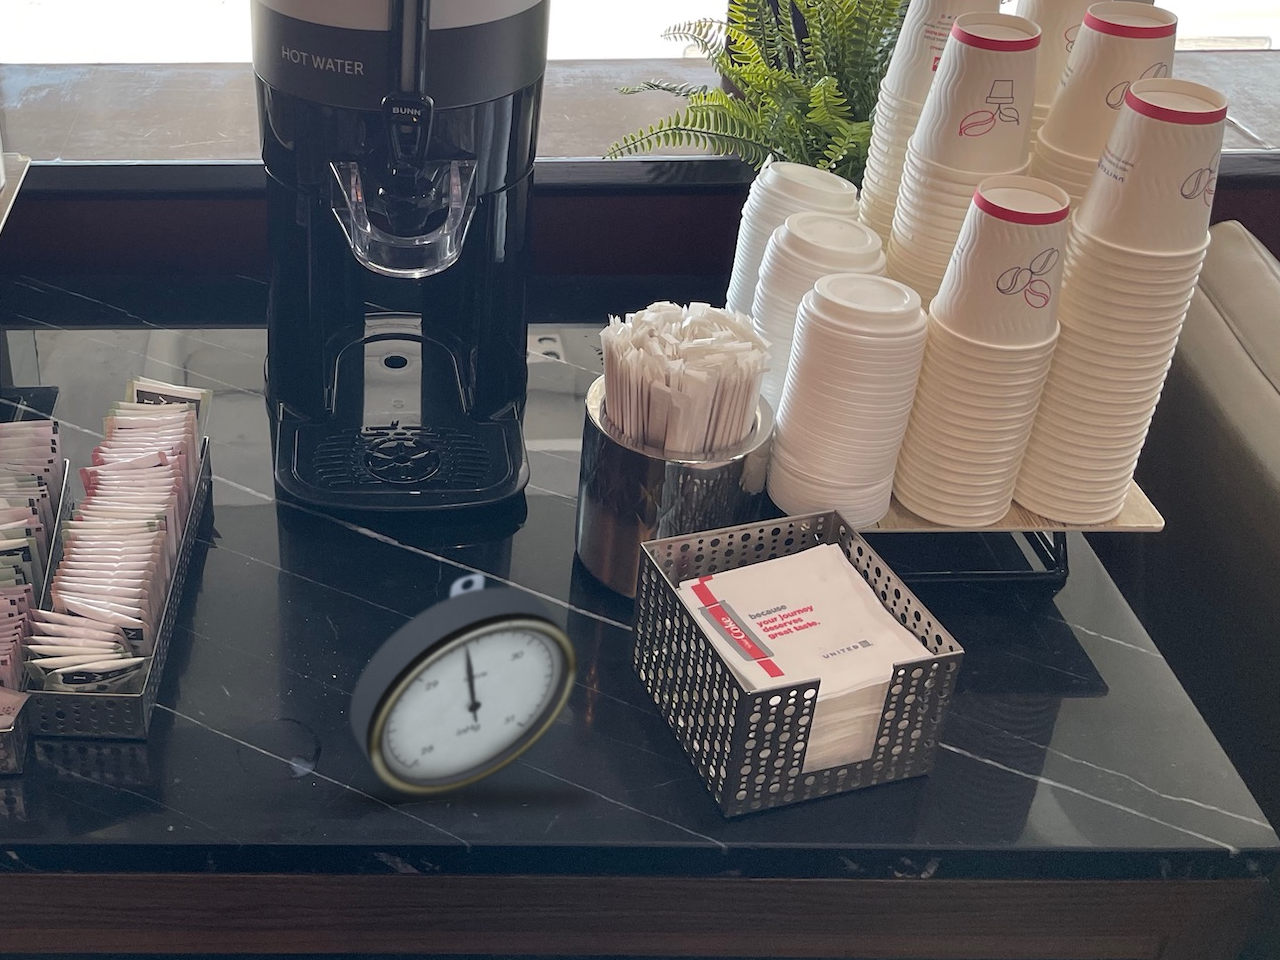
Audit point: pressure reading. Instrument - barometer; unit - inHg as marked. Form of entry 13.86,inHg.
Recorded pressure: 29.4,inHg
